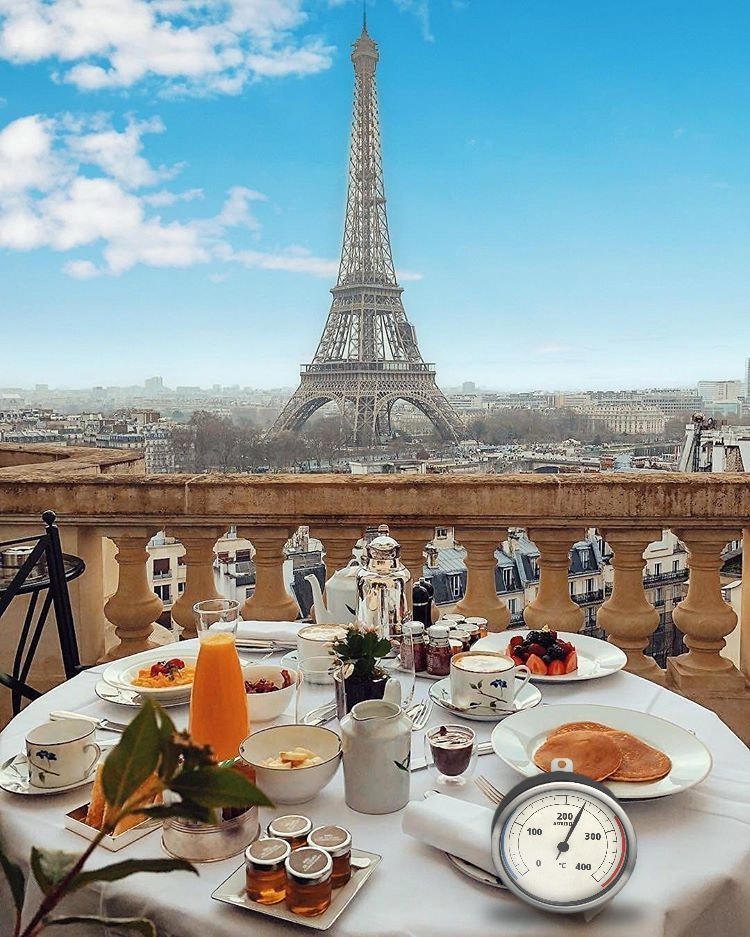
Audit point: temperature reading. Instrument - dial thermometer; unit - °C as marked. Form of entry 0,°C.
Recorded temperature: 230,°C
